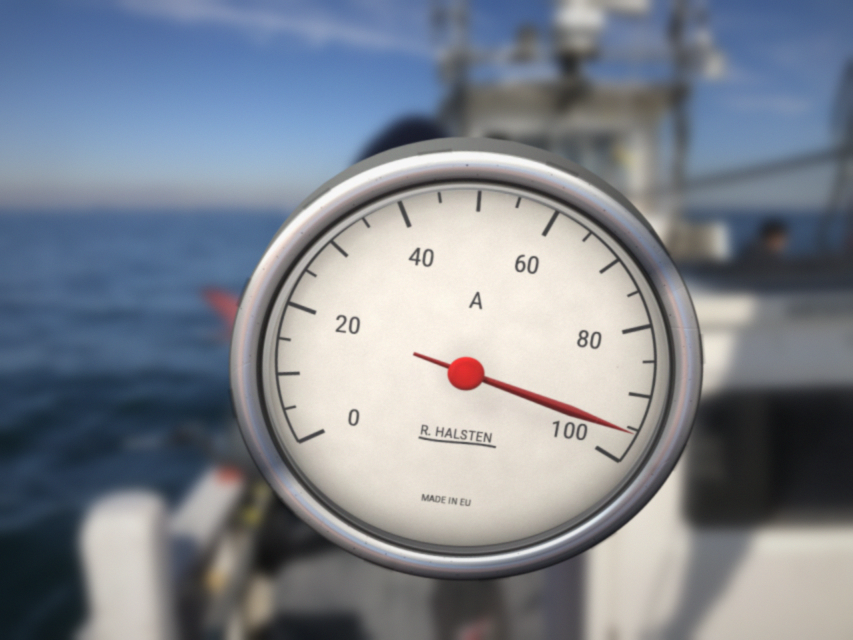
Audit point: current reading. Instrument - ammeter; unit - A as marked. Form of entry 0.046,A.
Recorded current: 95,A
